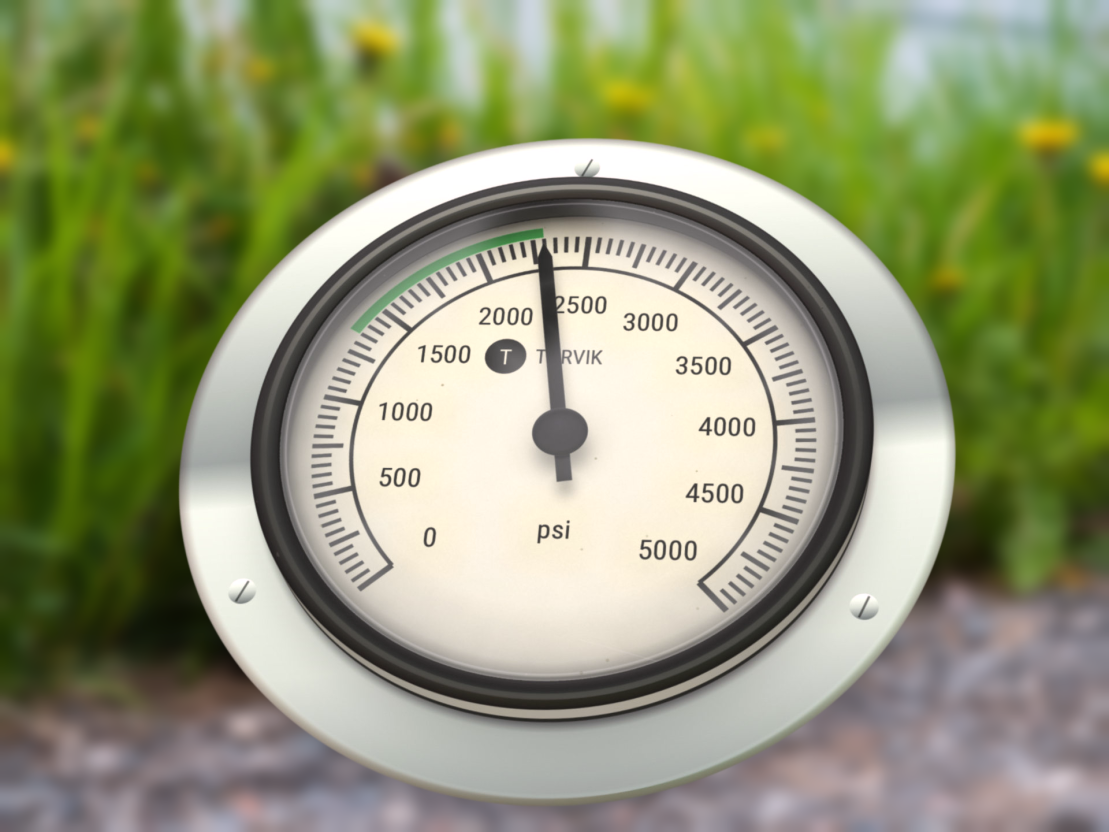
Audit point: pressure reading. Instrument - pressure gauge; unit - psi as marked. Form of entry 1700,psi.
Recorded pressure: 2300,psi
